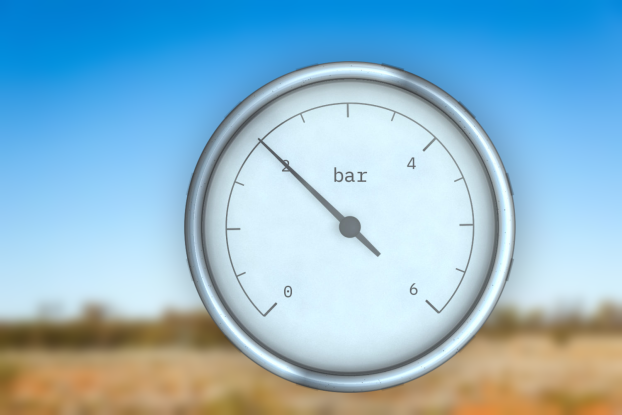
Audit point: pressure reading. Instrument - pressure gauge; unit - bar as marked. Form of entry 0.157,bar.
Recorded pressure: 2,bar
